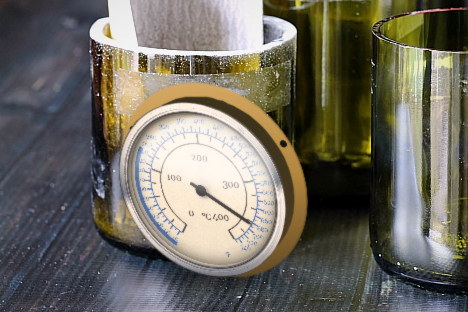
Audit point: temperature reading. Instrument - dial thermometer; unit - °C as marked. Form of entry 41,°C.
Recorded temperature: 360,°C
